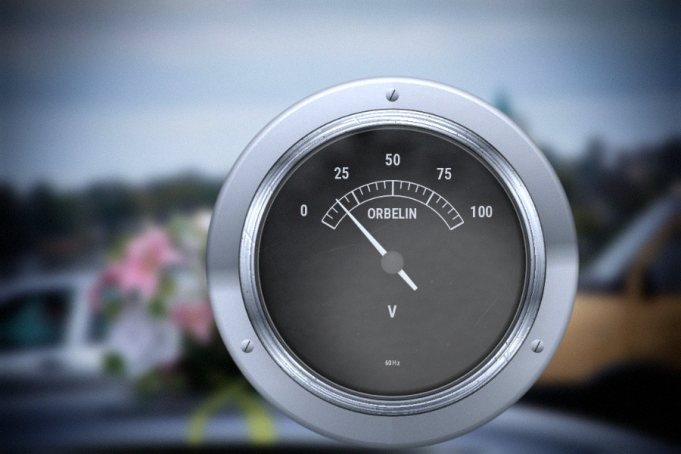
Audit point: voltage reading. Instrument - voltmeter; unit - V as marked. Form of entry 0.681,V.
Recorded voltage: 15,V
